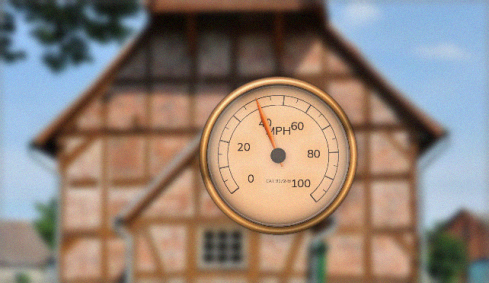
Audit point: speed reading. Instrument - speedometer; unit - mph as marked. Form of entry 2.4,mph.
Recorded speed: 40,mph
